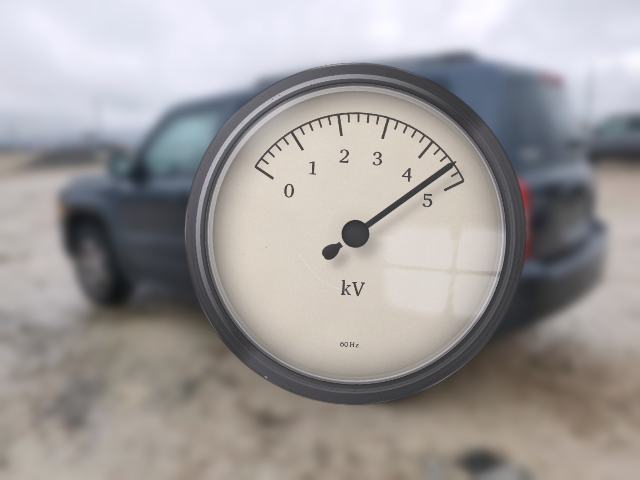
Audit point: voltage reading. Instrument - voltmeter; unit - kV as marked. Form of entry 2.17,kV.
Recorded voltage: 4.6,kV
